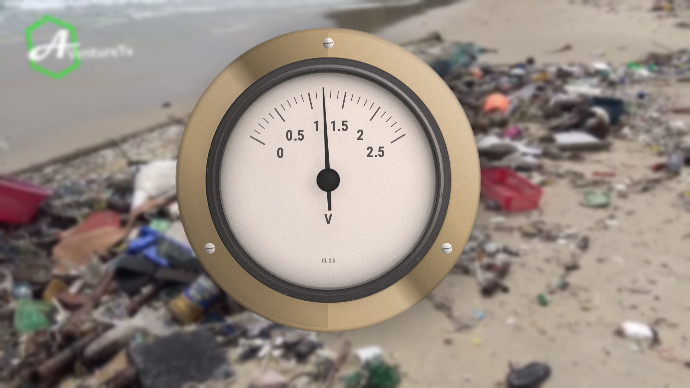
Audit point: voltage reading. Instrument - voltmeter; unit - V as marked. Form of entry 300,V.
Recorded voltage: 1.2,V
